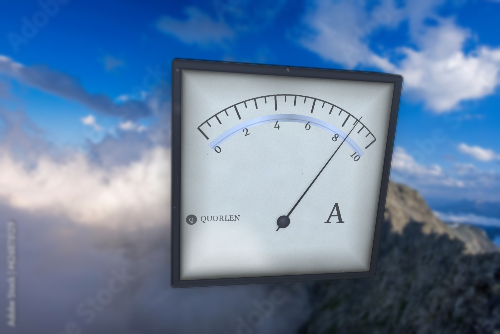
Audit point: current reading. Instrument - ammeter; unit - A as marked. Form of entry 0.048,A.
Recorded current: 8.5,A
